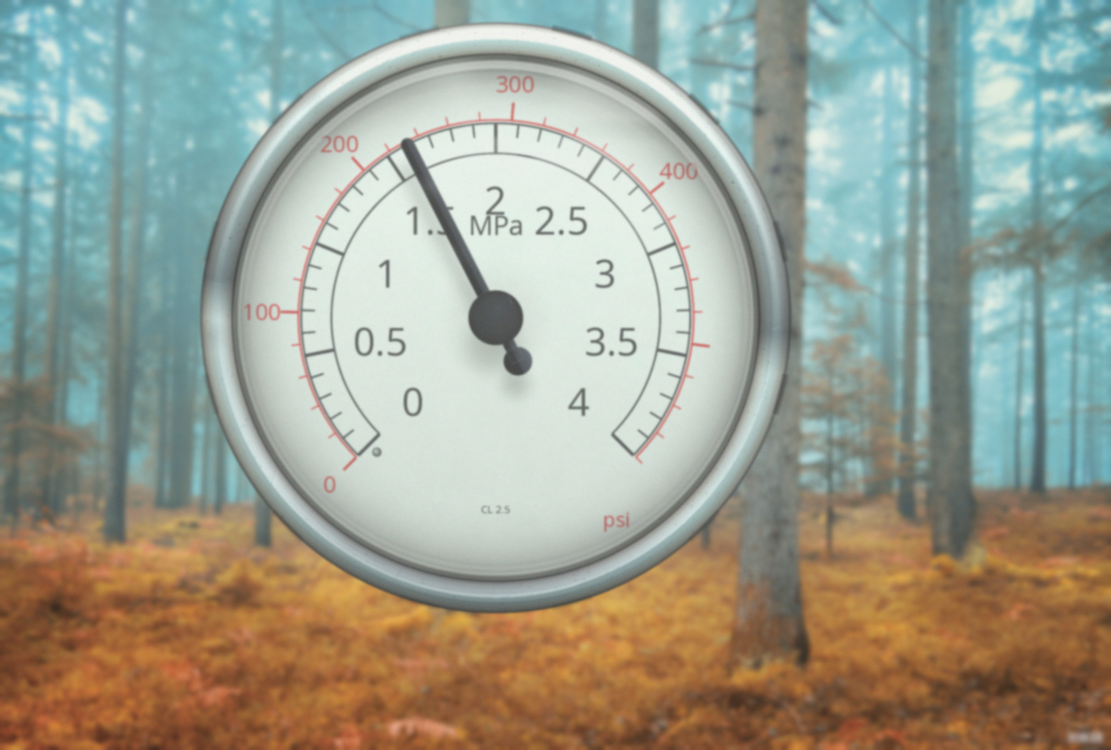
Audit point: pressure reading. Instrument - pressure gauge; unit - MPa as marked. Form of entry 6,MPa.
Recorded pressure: 1.6,MPa
